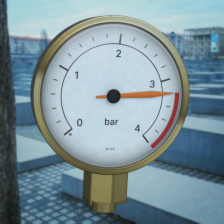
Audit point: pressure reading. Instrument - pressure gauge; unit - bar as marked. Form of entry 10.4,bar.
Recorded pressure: 3.2,bar
